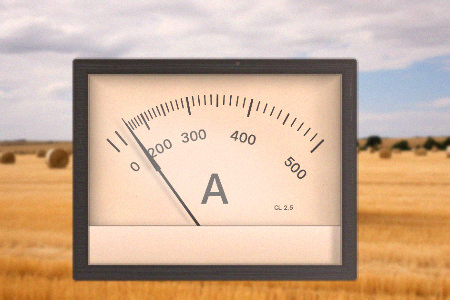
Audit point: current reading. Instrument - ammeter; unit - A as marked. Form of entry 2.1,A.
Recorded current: 150,A
